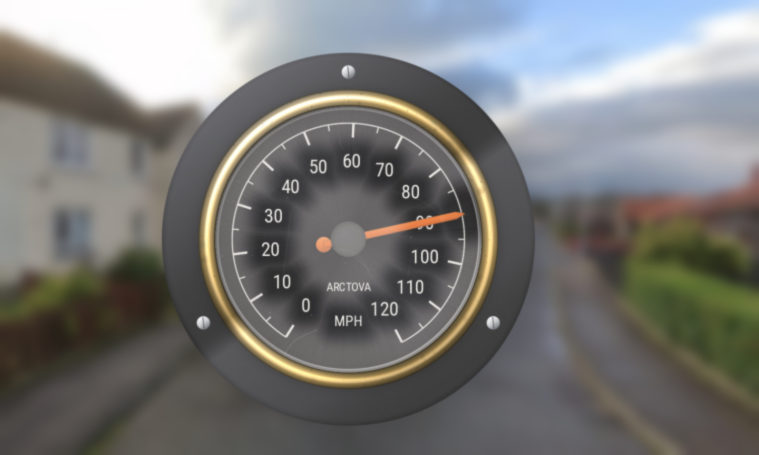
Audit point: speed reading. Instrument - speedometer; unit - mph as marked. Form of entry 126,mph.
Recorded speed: 90,mph
